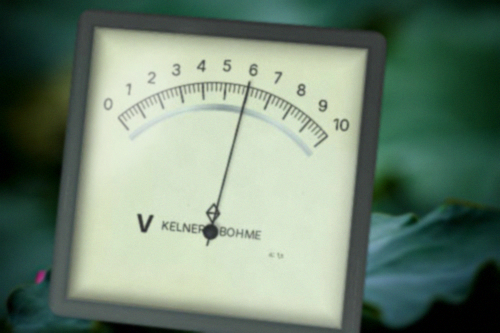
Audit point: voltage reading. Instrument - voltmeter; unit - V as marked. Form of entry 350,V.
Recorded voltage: 6,V
